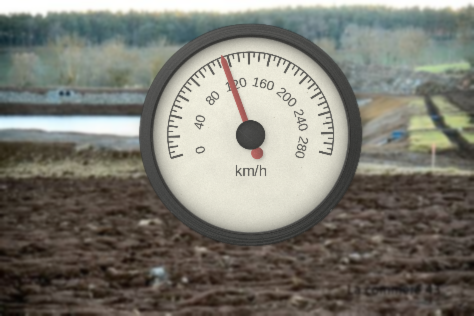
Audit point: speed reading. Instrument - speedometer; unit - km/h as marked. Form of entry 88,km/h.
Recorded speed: 115,km/h
